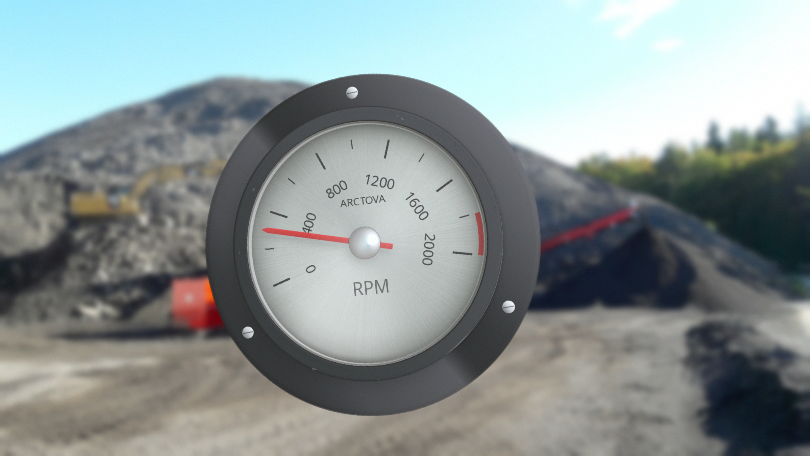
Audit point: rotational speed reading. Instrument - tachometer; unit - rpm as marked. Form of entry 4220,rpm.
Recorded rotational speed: 300,rpm
